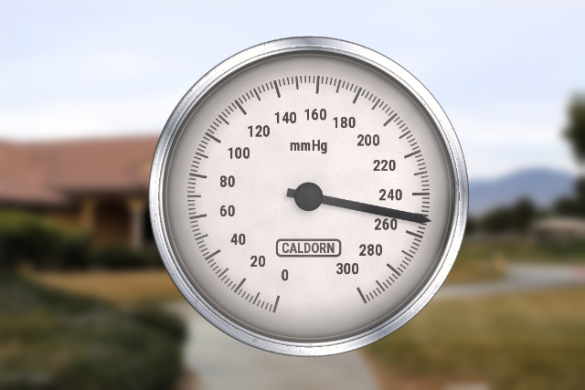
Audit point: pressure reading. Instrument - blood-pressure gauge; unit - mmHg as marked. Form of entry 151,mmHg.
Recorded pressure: 252,mmHg
